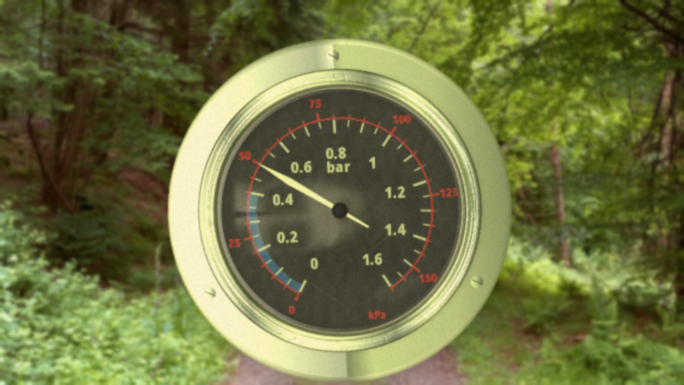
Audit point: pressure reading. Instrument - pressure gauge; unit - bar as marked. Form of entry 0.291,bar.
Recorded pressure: 0.5,bar
